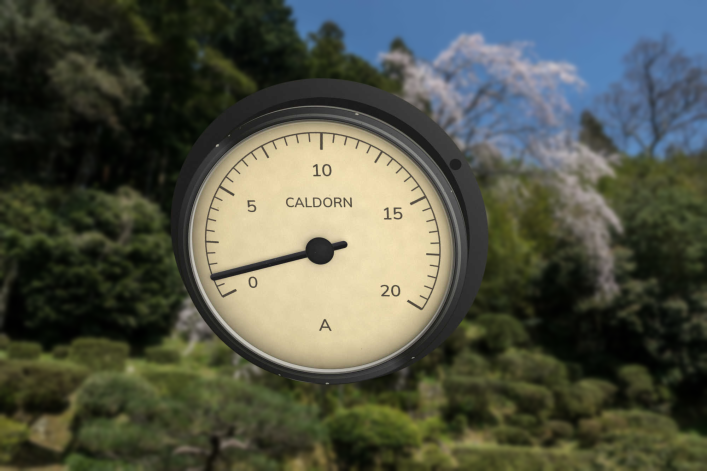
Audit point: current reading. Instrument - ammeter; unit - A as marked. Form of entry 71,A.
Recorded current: 1,A
